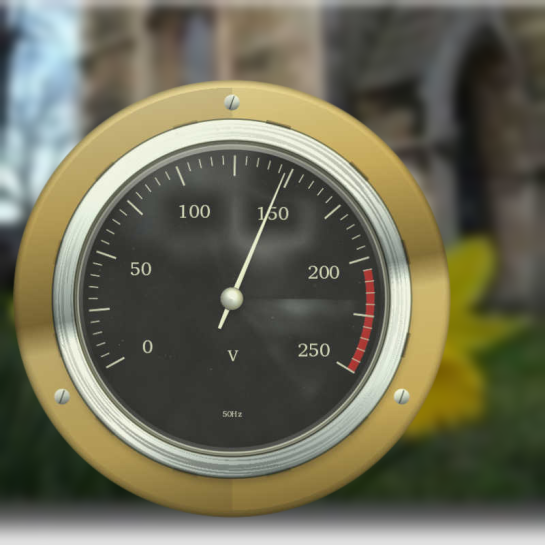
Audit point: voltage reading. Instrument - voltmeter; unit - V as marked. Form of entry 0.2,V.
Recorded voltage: 147.5,V
